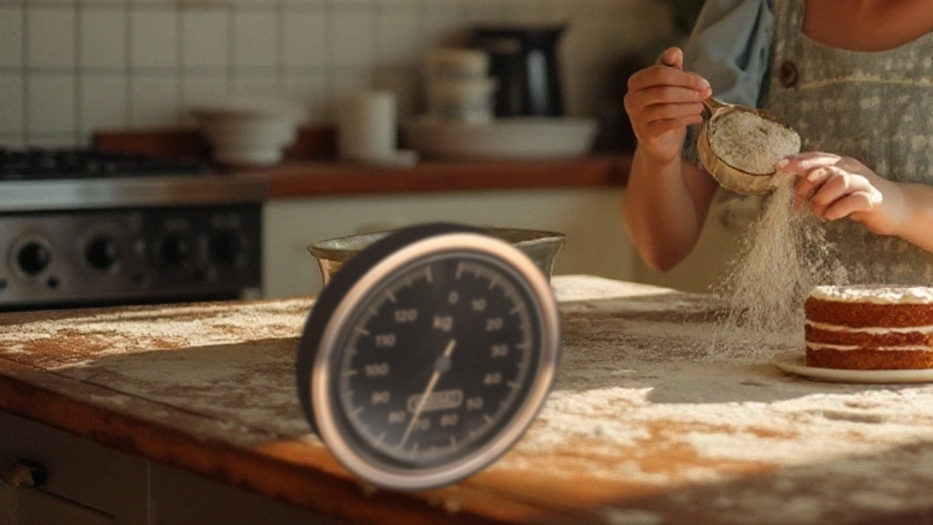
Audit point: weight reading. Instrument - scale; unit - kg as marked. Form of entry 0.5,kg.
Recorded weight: 75,kg
